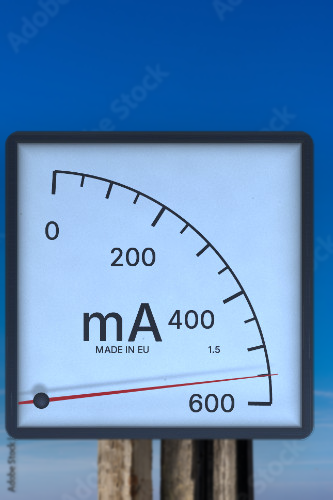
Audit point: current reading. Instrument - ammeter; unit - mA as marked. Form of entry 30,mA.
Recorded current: 550,mA
